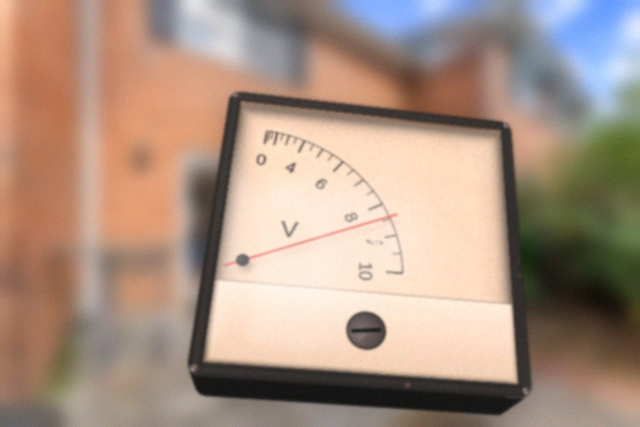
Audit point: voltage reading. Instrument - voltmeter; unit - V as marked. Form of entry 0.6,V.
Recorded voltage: 8.5,V
